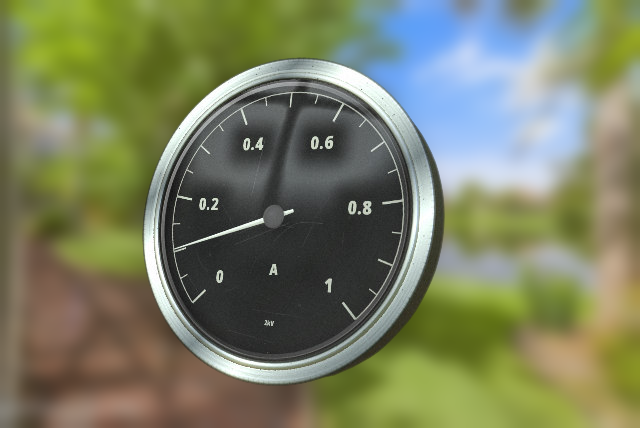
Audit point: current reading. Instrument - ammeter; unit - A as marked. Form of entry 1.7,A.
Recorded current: 0.1,A
